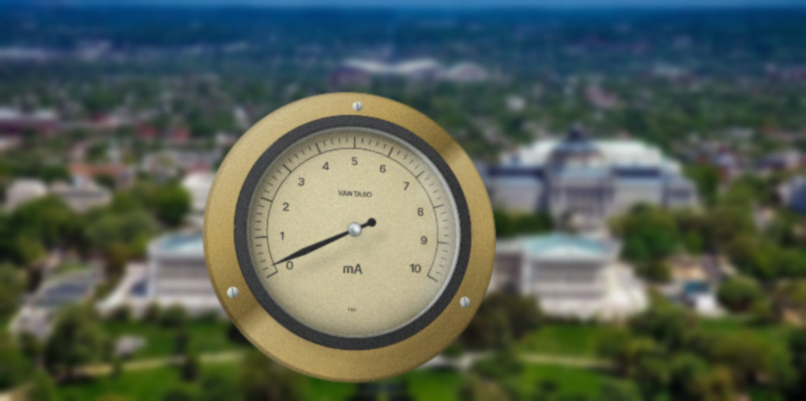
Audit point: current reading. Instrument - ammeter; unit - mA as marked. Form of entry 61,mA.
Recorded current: 0.2,mA
